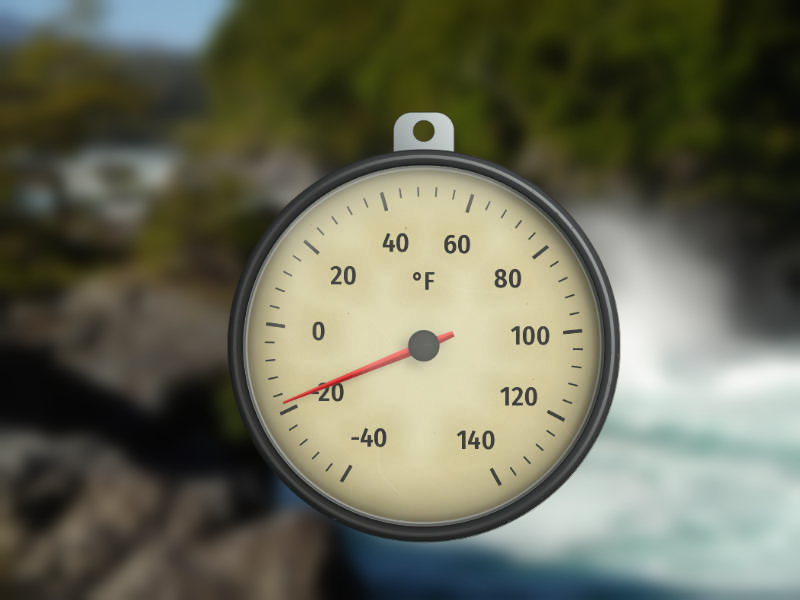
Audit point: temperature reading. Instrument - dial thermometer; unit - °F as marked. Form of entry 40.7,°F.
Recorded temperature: -18,°F
